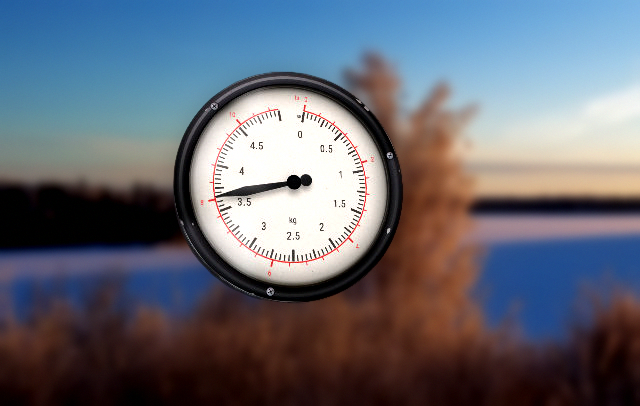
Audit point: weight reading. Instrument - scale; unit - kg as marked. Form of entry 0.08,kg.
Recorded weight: 3.65,kg
